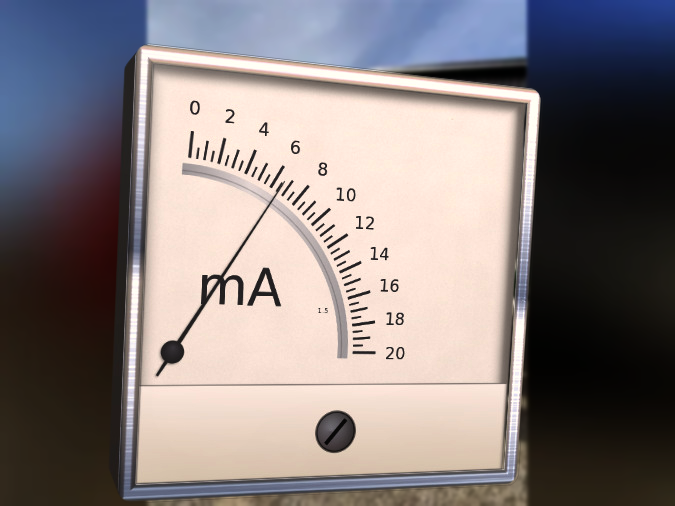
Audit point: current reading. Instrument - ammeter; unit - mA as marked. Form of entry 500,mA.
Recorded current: 6.5,mA
